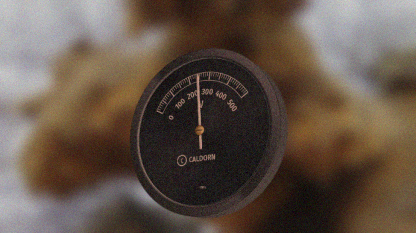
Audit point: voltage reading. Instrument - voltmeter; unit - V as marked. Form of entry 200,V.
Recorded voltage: 250,V
